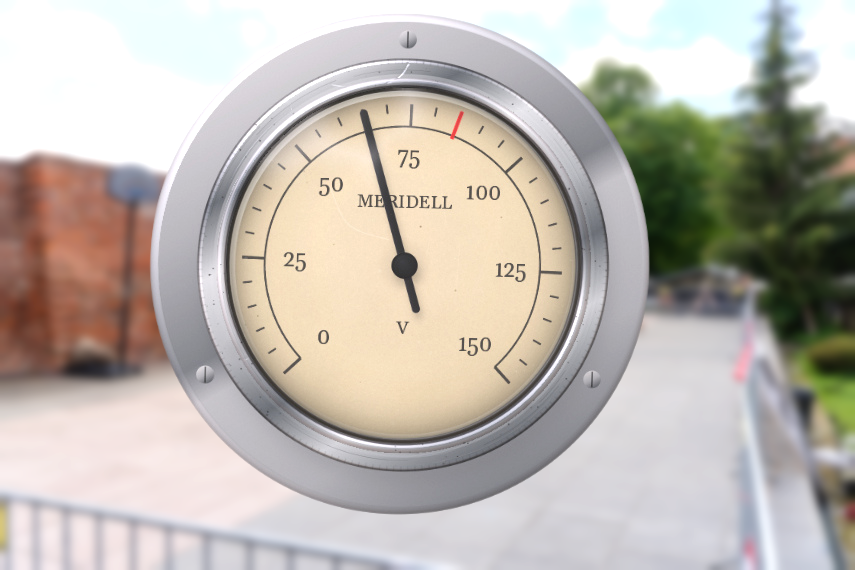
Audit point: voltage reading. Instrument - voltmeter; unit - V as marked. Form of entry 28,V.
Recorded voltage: 65,V
